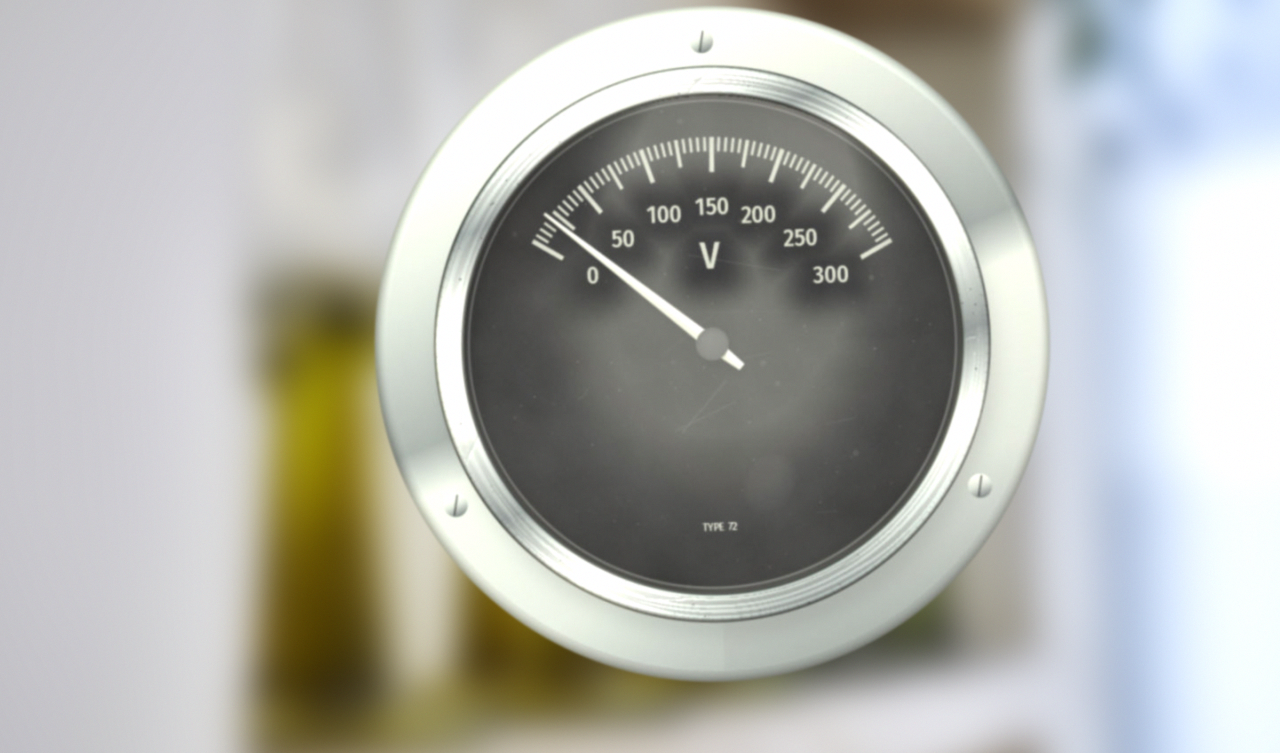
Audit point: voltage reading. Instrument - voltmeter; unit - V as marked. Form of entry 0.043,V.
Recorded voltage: 20,V
